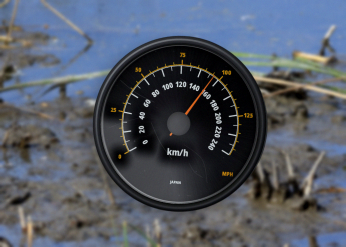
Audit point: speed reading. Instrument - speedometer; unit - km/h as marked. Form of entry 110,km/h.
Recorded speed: 155,km/h
